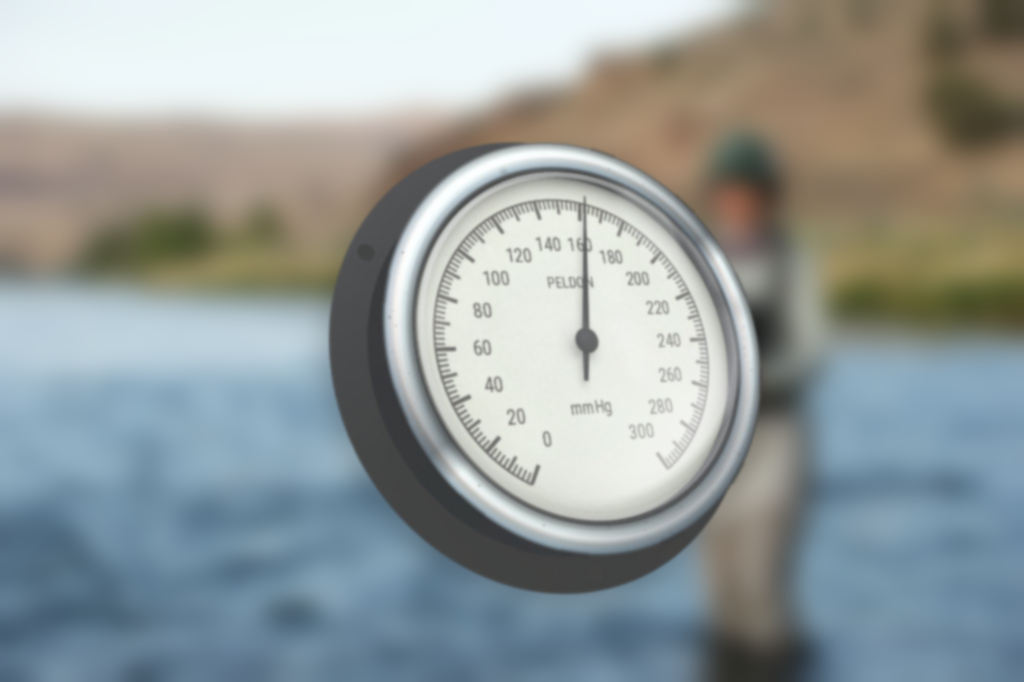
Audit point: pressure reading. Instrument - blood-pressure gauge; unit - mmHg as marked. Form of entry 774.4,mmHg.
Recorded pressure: 160,mmHg
